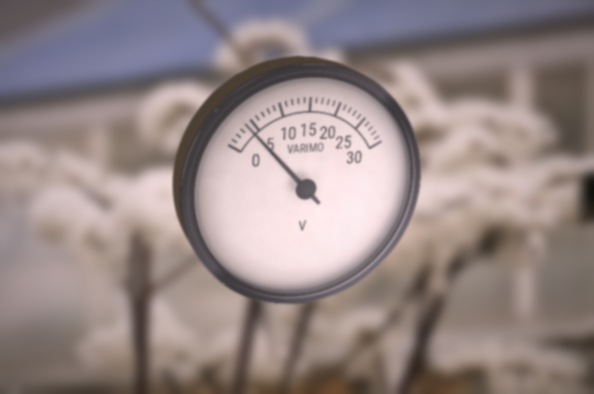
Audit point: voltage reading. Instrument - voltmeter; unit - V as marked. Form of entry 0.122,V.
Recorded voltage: 4,V
